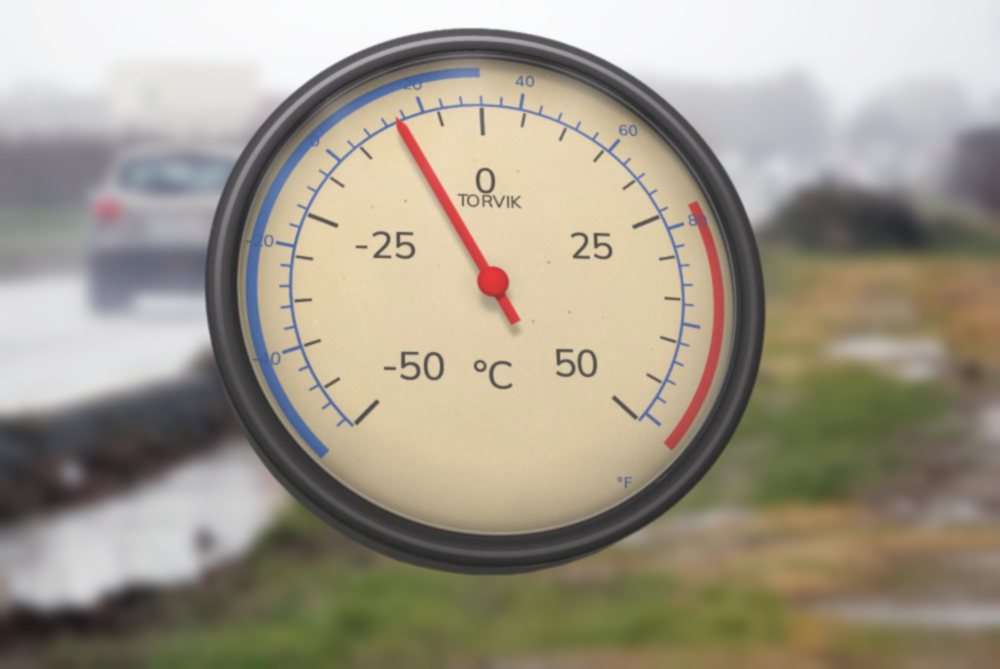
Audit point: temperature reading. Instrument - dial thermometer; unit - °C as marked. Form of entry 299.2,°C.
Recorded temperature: -10,°C
